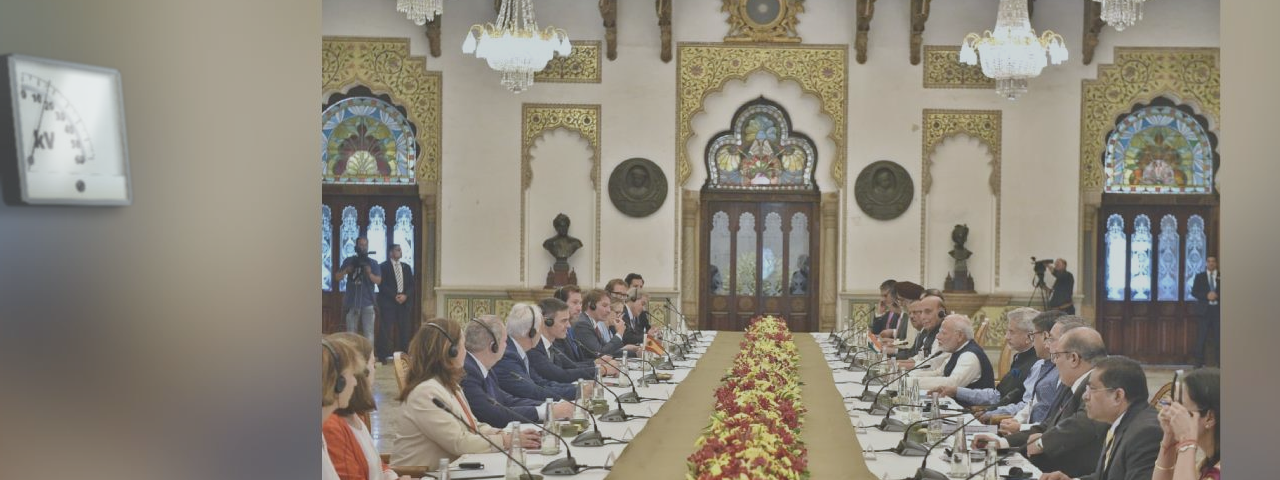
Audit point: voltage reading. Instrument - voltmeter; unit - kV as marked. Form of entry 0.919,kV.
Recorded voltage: 15,kV
